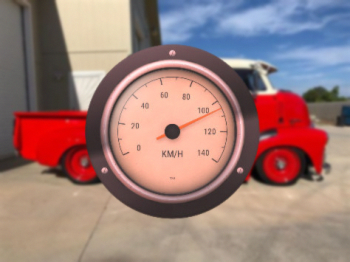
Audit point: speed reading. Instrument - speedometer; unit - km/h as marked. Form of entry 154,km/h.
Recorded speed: 105,km/h
